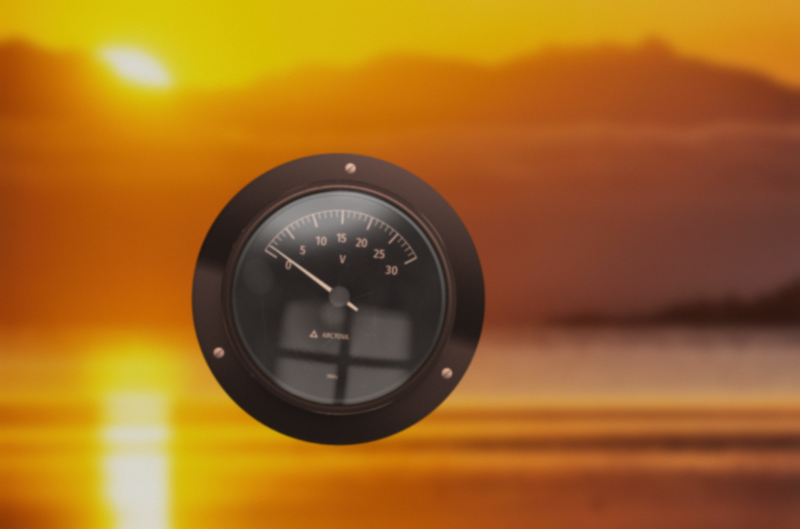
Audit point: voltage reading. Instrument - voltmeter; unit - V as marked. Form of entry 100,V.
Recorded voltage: 1,V
